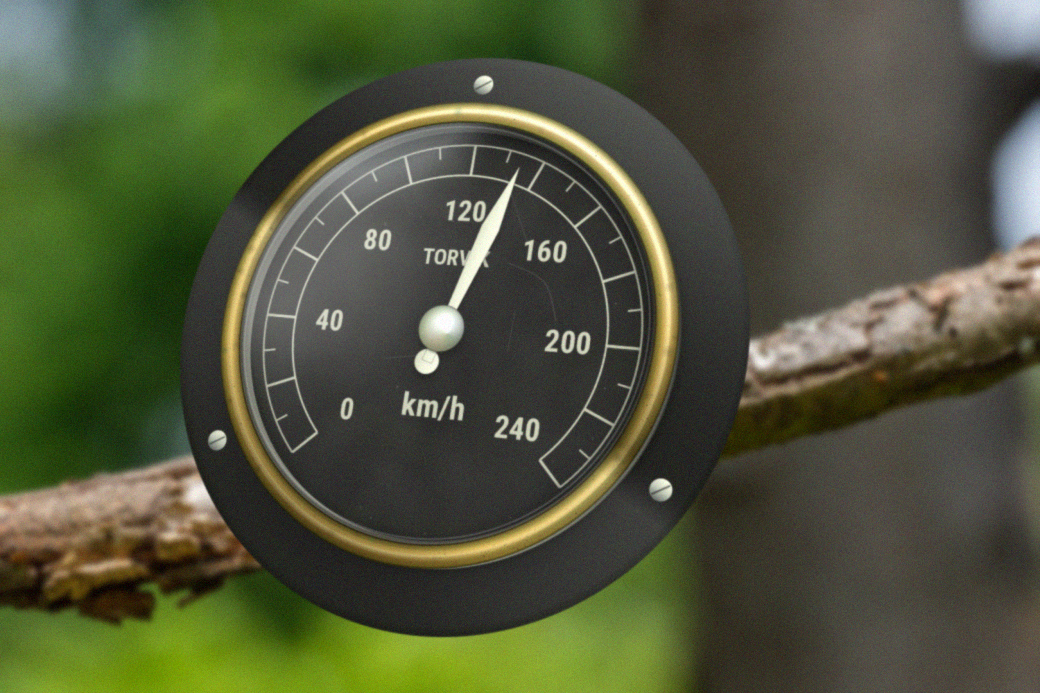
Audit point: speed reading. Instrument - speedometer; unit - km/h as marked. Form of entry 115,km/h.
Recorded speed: 135,km/h
